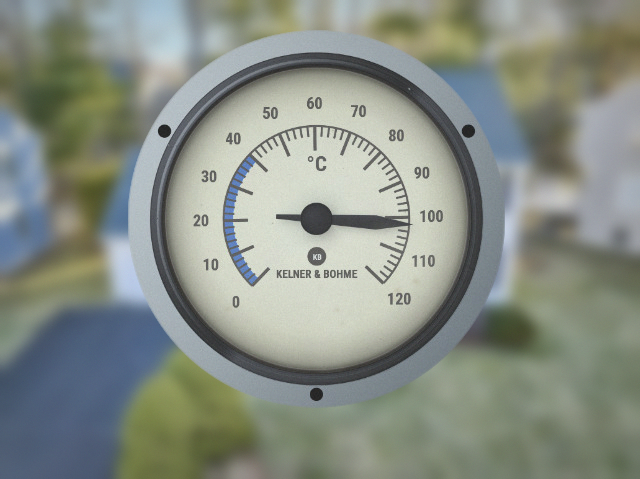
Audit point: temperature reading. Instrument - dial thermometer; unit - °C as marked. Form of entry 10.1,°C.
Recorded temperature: 102,°C
